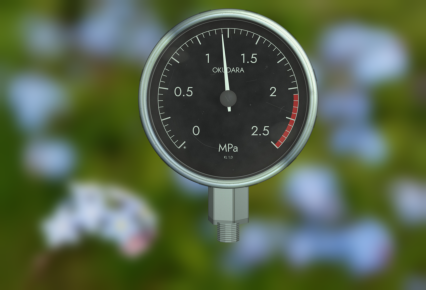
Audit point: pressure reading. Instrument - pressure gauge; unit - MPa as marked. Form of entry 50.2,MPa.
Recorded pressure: 1.2,MPa
